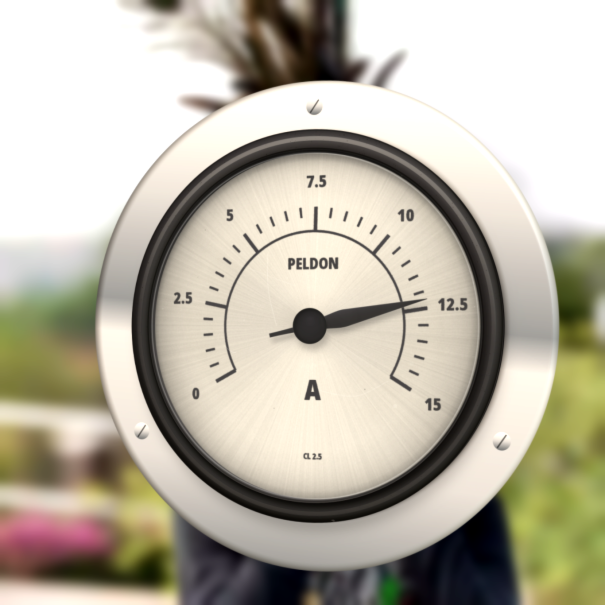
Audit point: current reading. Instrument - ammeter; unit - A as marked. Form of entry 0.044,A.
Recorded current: 12.25,A
